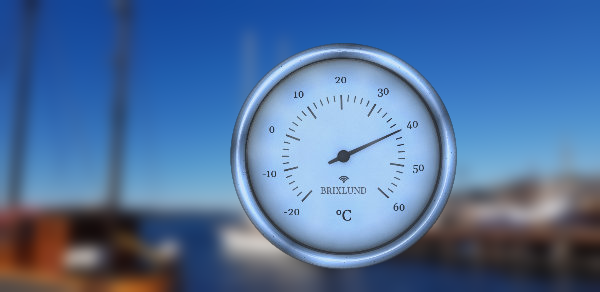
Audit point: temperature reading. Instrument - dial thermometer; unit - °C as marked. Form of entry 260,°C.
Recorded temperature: 40,°C
